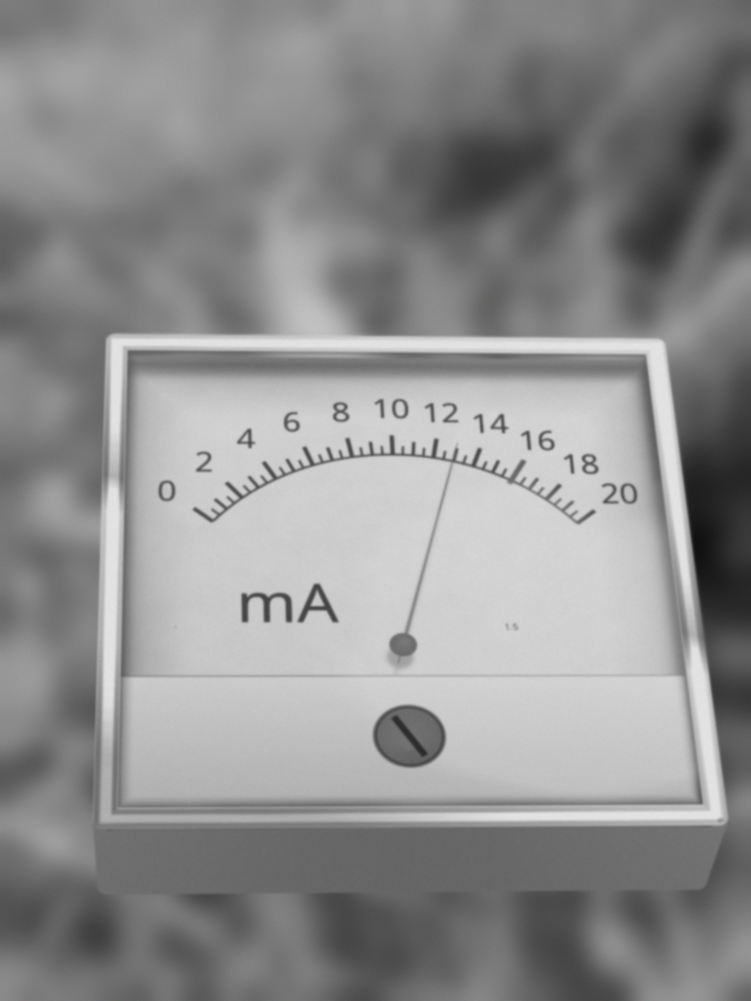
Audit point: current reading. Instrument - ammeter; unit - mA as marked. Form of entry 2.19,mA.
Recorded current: 13,mA
